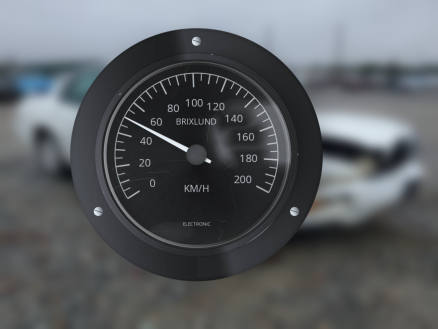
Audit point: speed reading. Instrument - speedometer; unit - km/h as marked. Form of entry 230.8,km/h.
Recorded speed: 50,km/h
